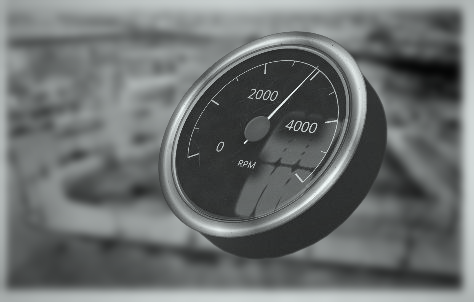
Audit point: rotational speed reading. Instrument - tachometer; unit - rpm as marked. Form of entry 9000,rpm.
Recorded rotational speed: 3000,rpm
